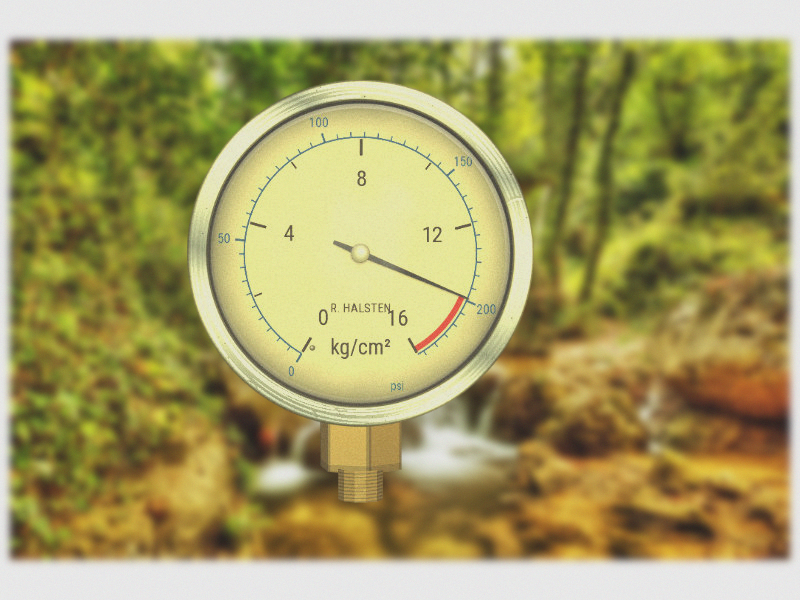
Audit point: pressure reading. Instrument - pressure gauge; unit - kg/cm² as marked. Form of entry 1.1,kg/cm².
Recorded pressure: 14,kg/cm²
